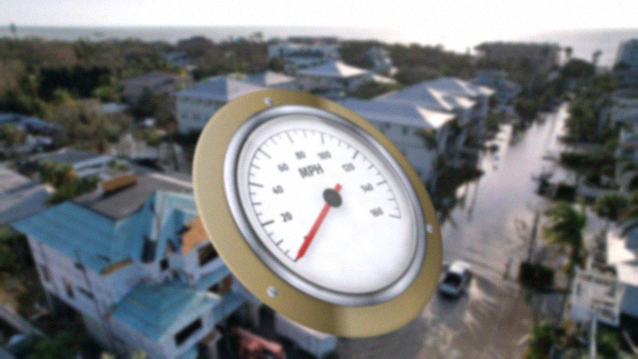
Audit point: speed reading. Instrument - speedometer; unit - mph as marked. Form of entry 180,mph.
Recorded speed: 0,mph
